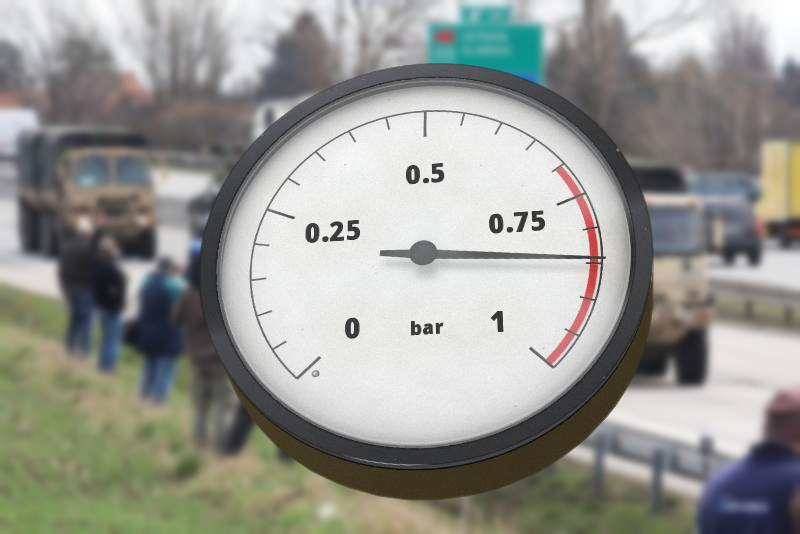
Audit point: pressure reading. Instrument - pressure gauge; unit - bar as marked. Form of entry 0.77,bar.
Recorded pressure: 0.85,bar
